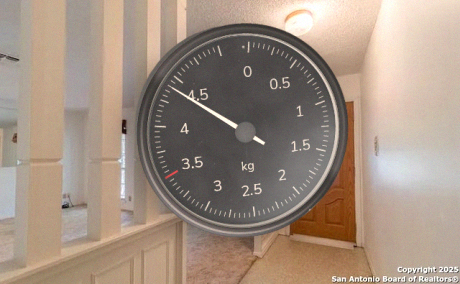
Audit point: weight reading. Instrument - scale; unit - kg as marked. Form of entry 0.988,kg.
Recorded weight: 4.4,kg
